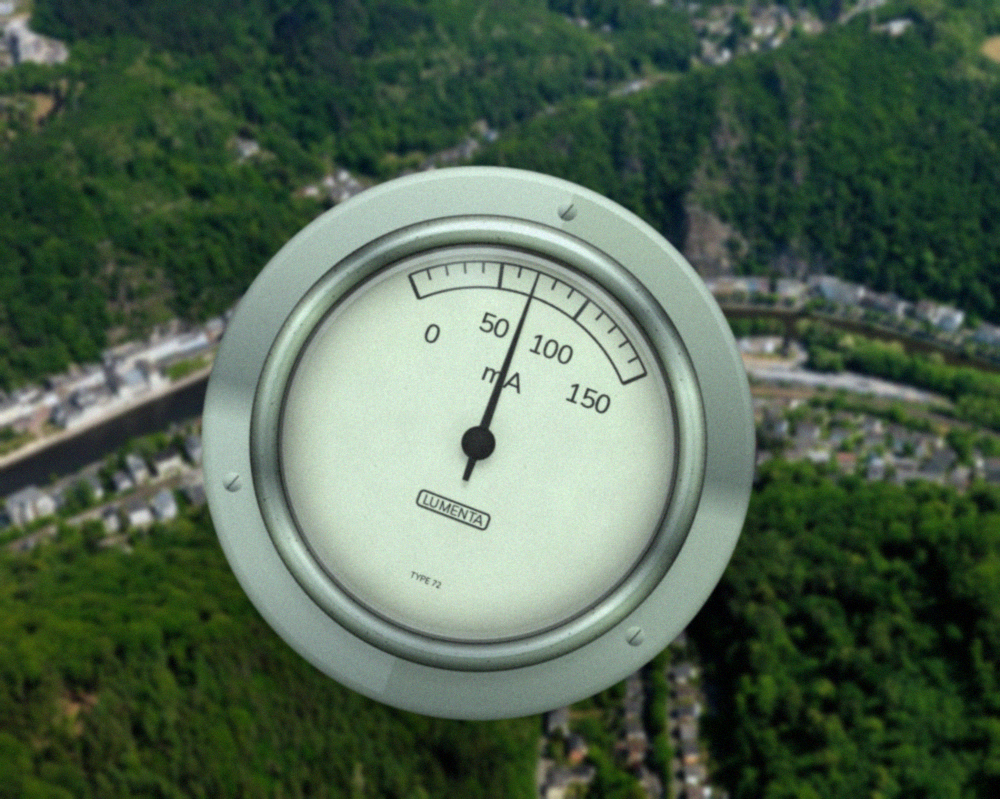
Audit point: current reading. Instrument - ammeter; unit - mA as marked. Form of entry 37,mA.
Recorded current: 70,mA
